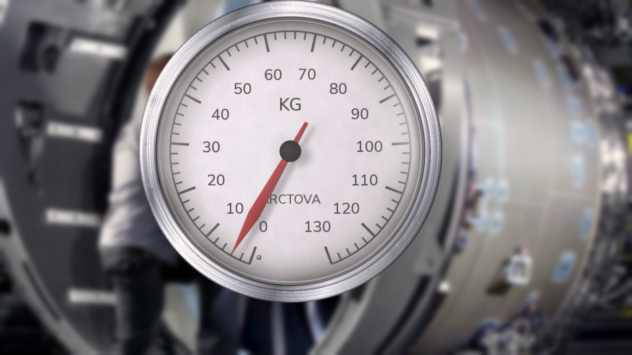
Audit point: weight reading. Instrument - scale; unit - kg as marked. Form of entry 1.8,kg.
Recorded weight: 4,kg
